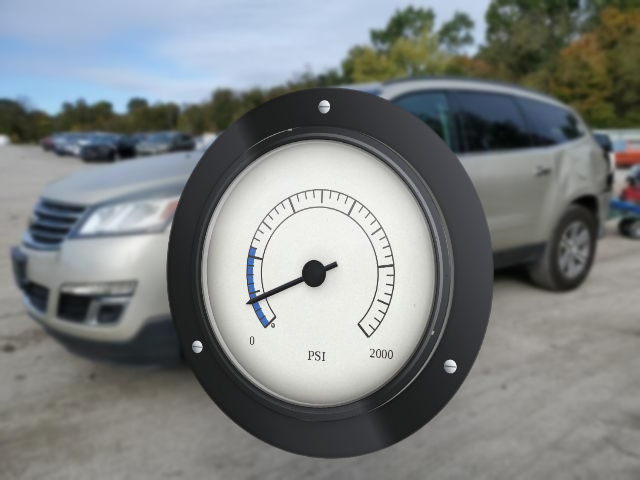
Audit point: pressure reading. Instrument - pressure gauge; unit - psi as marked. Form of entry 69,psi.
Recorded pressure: 150,psi
